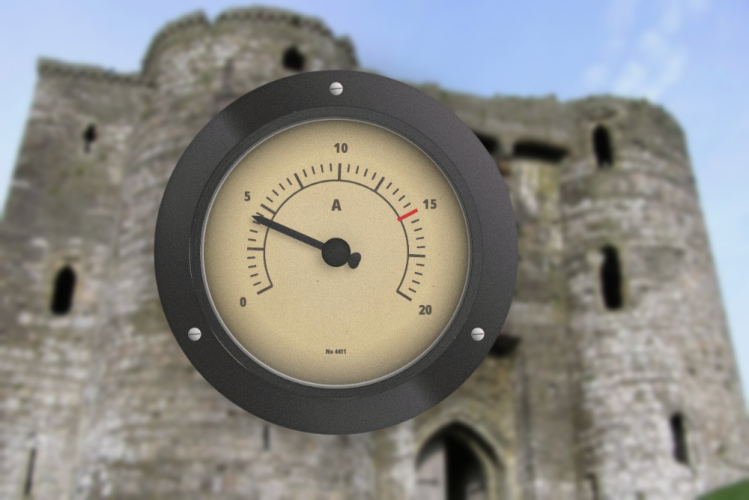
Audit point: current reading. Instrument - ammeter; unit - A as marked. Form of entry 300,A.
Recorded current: 4.25,A
